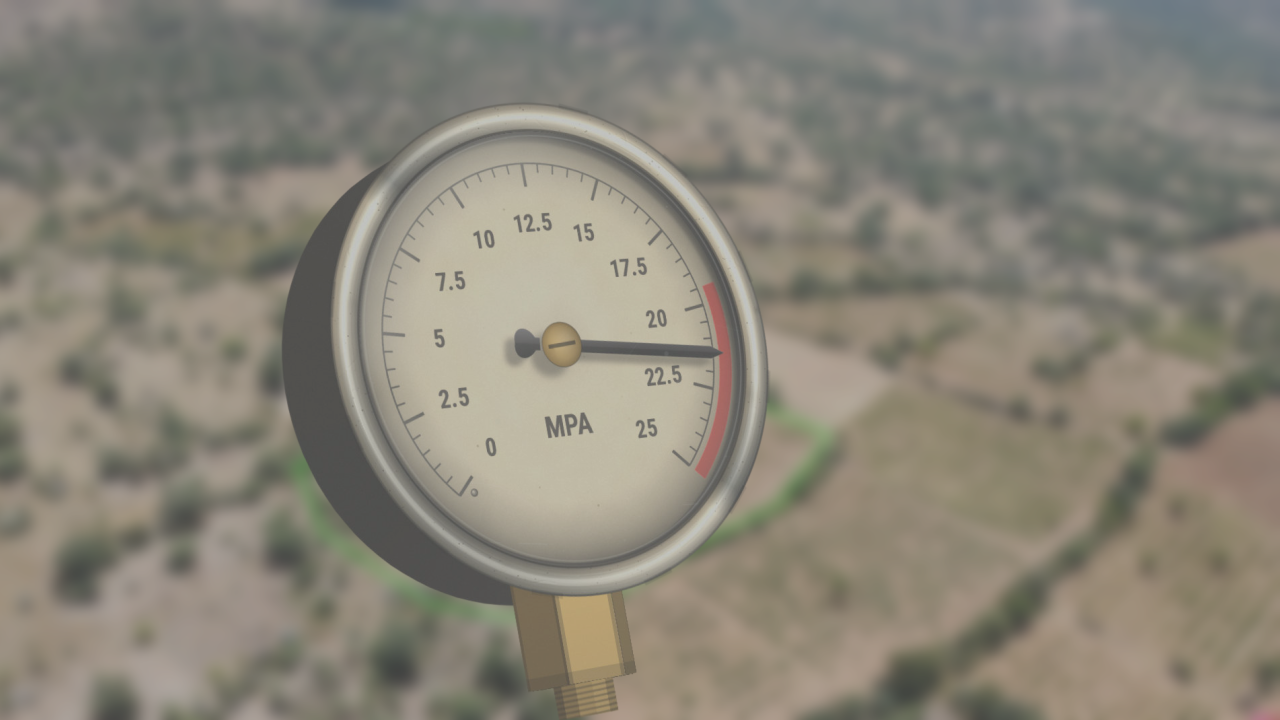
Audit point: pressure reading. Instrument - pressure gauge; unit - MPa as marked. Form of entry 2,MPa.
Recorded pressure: 21.5,MPa
